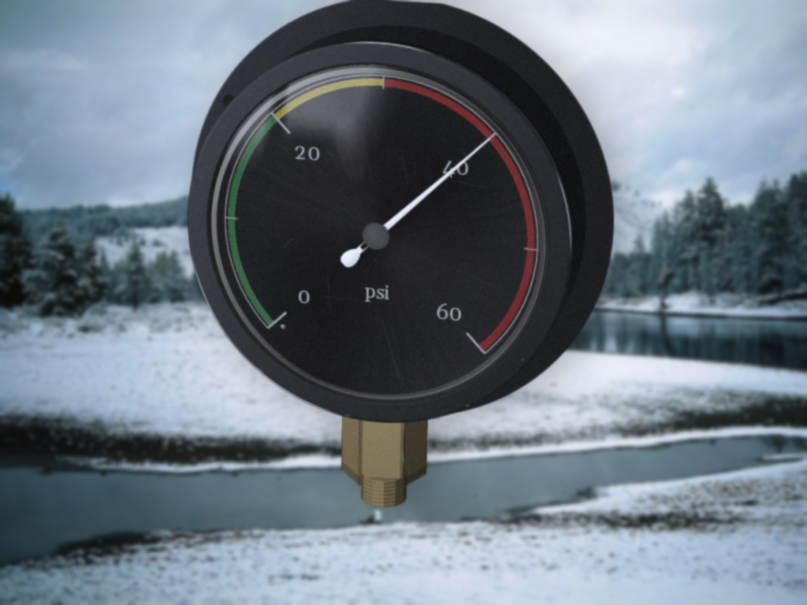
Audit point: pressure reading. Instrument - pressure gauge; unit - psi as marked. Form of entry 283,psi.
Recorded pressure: 40,psi
